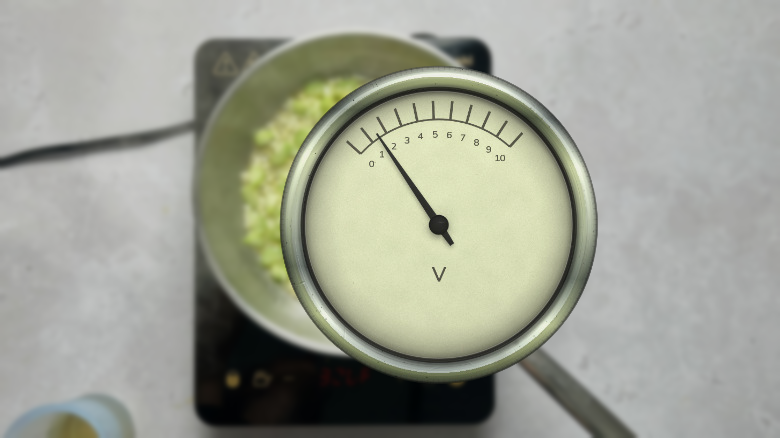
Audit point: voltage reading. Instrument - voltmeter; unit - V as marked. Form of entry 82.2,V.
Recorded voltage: 1.5,V
